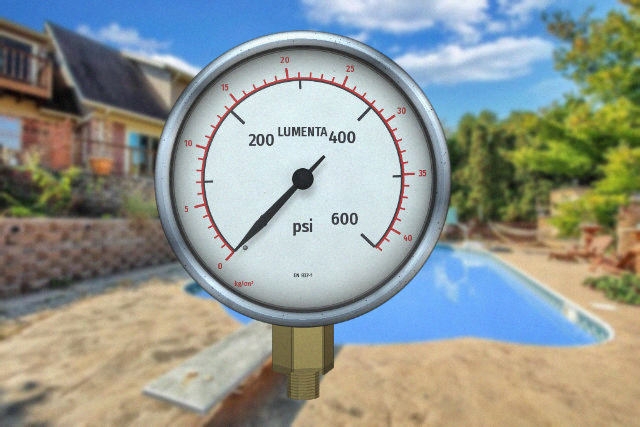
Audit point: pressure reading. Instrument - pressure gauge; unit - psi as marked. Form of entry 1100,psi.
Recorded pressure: 0,psi
